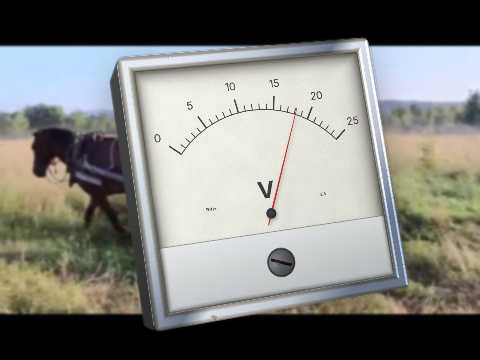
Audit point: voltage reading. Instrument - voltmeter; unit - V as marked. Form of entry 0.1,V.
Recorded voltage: 18,V
